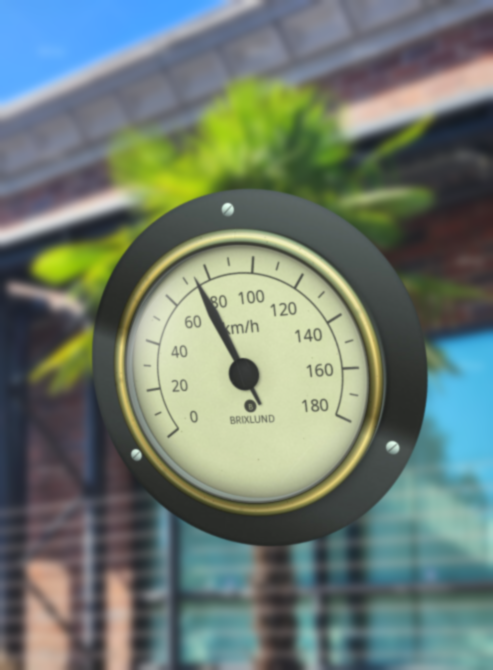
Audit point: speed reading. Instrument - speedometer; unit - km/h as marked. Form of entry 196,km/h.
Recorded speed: 75,km/h
